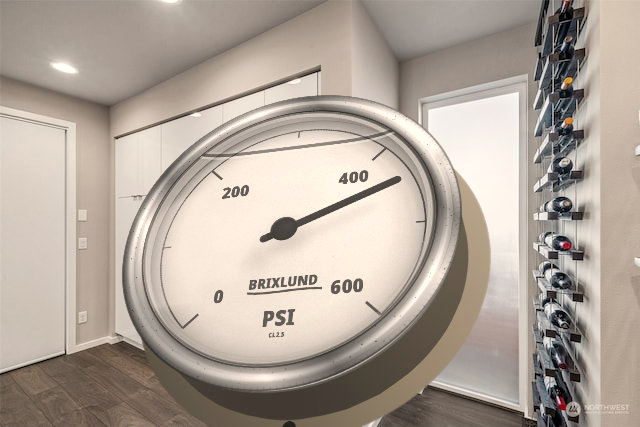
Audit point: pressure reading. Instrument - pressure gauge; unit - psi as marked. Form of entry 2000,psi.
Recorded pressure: 450,psi
